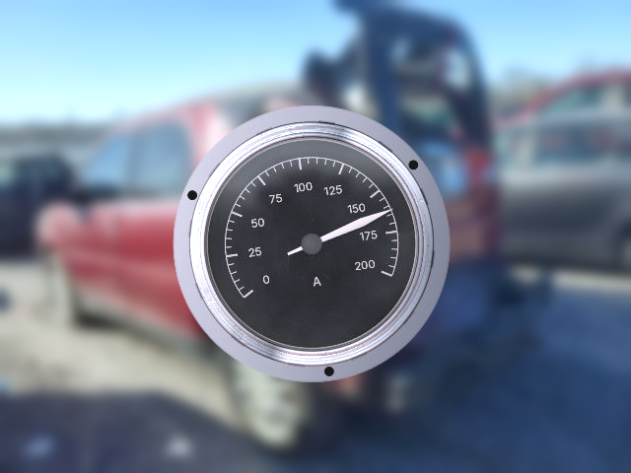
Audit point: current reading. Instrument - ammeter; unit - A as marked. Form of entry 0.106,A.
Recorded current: 162.5,A
